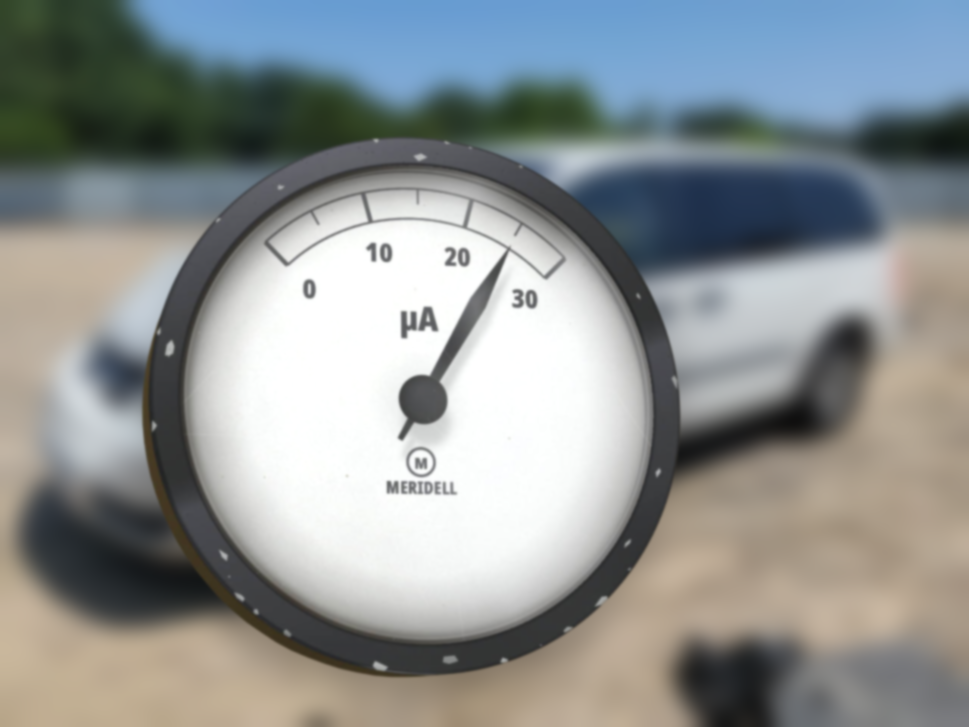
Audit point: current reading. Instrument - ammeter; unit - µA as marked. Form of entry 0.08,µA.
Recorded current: 25,µA
